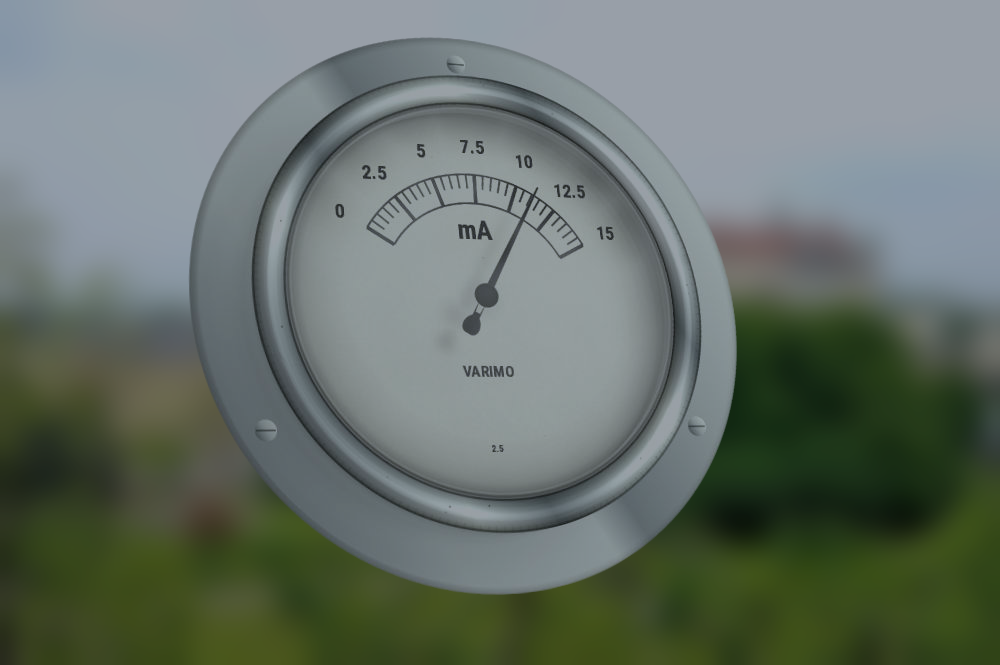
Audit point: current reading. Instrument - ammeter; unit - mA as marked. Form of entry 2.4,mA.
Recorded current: 11,mA
